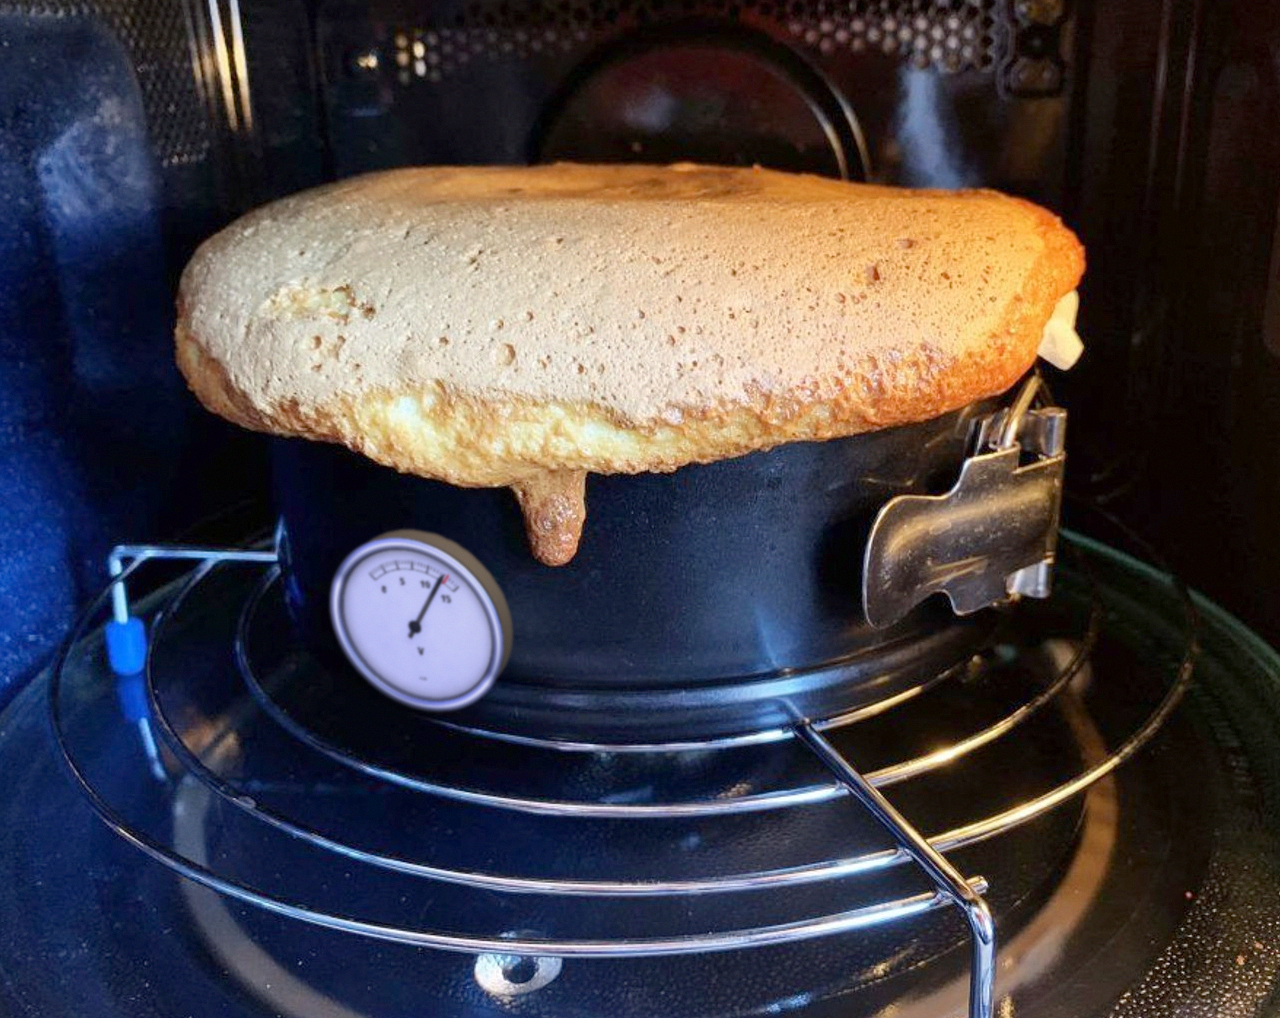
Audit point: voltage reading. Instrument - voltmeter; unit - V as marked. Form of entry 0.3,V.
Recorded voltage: 12.5,V
